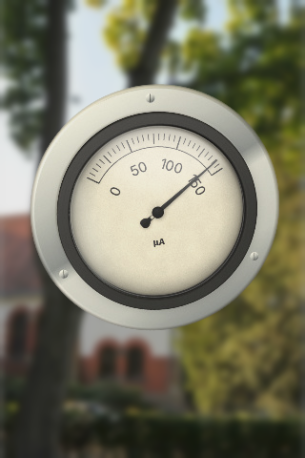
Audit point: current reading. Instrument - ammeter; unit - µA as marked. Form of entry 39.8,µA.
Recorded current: 140,µA
